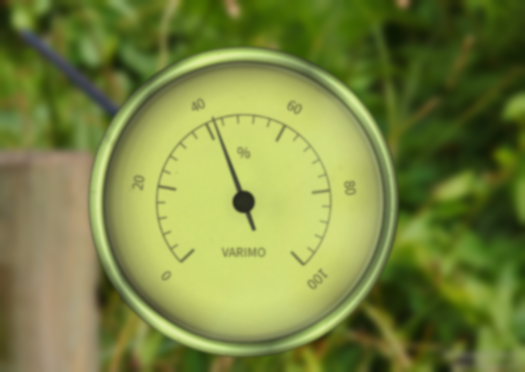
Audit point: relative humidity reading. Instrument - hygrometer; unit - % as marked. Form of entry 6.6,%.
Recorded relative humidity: 42,%
